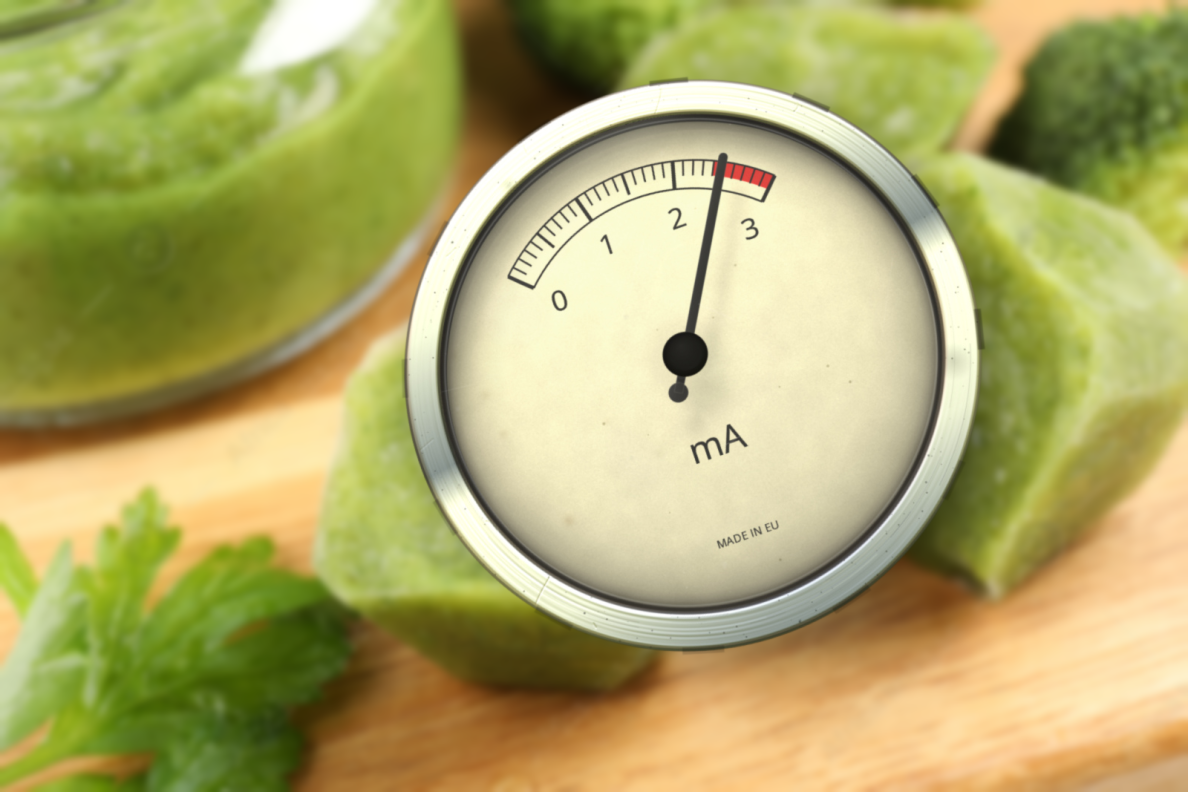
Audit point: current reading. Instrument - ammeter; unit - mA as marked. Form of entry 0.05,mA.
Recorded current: 2.5,mA
